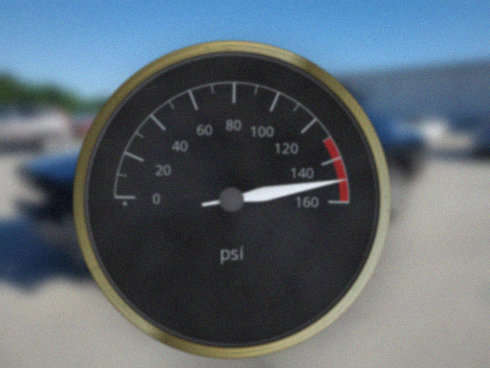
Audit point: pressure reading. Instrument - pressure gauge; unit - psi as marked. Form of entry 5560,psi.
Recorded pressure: 150,psi
